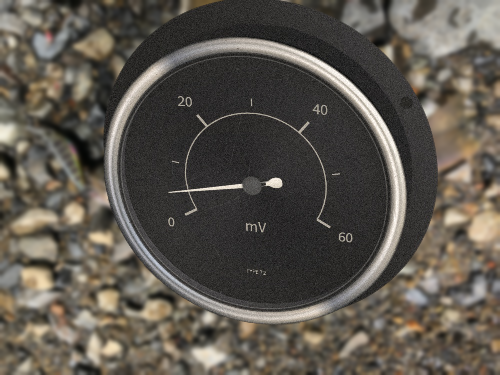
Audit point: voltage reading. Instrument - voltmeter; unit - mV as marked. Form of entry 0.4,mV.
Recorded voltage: 5,mV
